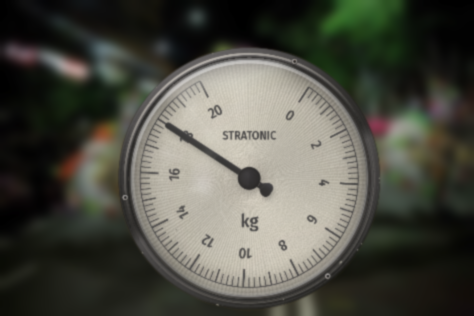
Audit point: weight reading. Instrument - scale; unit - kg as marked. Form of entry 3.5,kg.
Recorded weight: 18,kg
